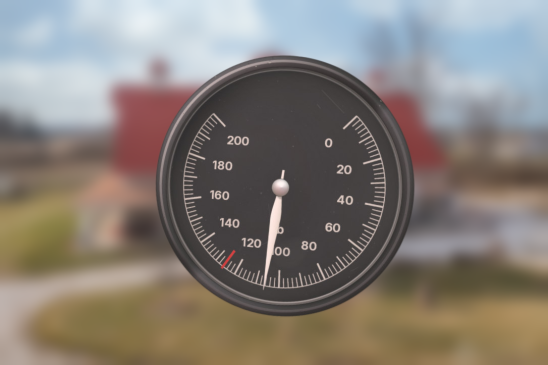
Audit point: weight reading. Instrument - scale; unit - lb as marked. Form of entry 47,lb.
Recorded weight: 106,lb
